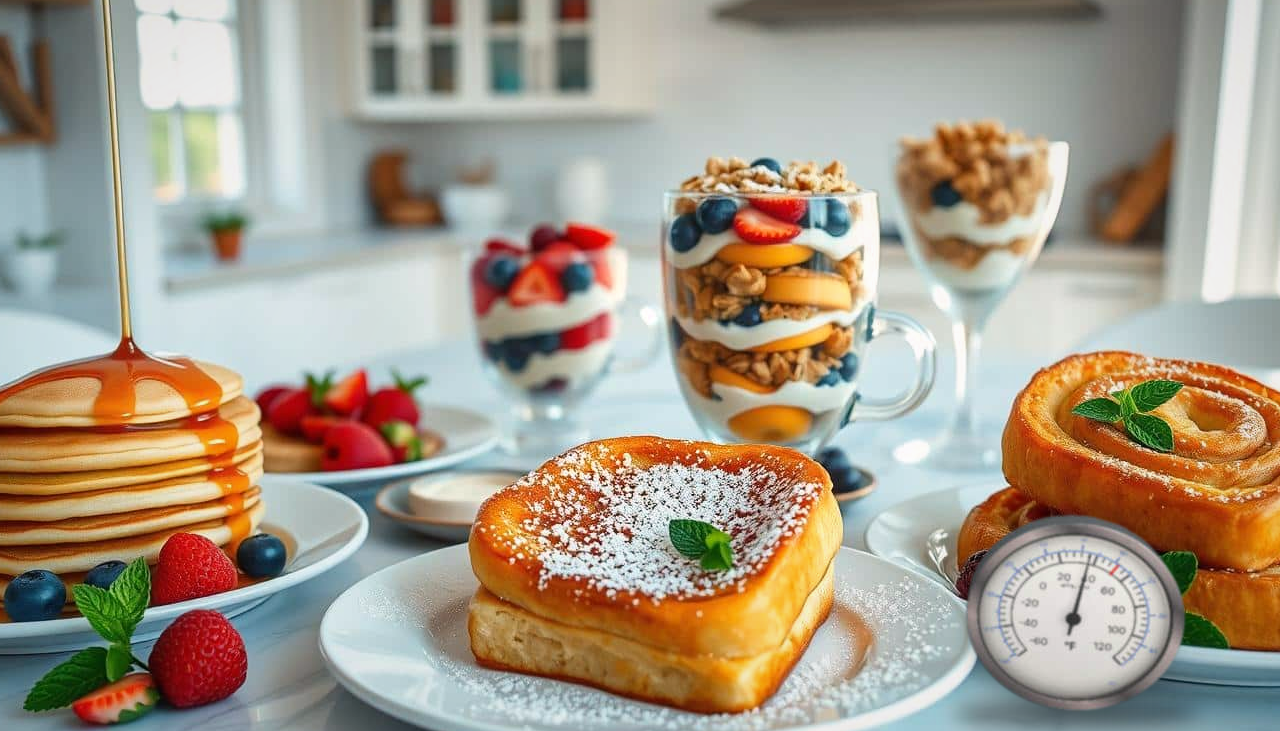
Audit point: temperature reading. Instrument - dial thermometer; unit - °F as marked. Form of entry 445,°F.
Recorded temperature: 36,°F
